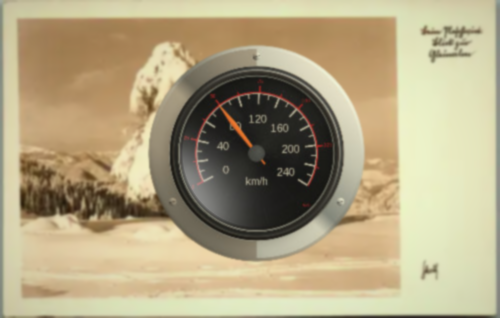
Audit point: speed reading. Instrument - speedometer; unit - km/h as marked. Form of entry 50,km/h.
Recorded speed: 80,km/h
